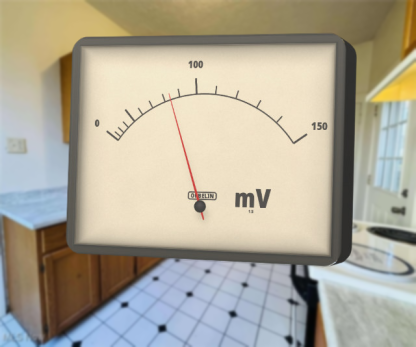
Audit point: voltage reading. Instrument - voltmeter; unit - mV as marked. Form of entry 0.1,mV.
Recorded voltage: 85,mV
